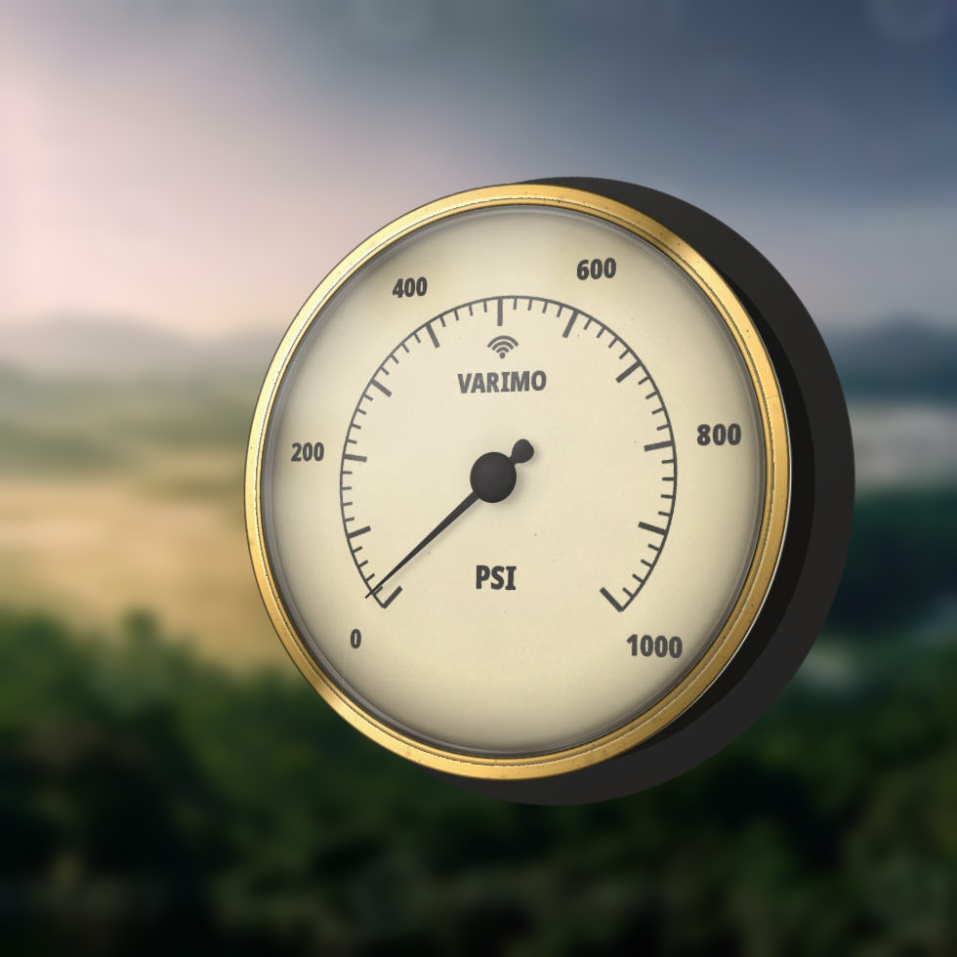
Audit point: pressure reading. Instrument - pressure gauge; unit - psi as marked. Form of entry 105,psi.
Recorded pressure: 20,psi
